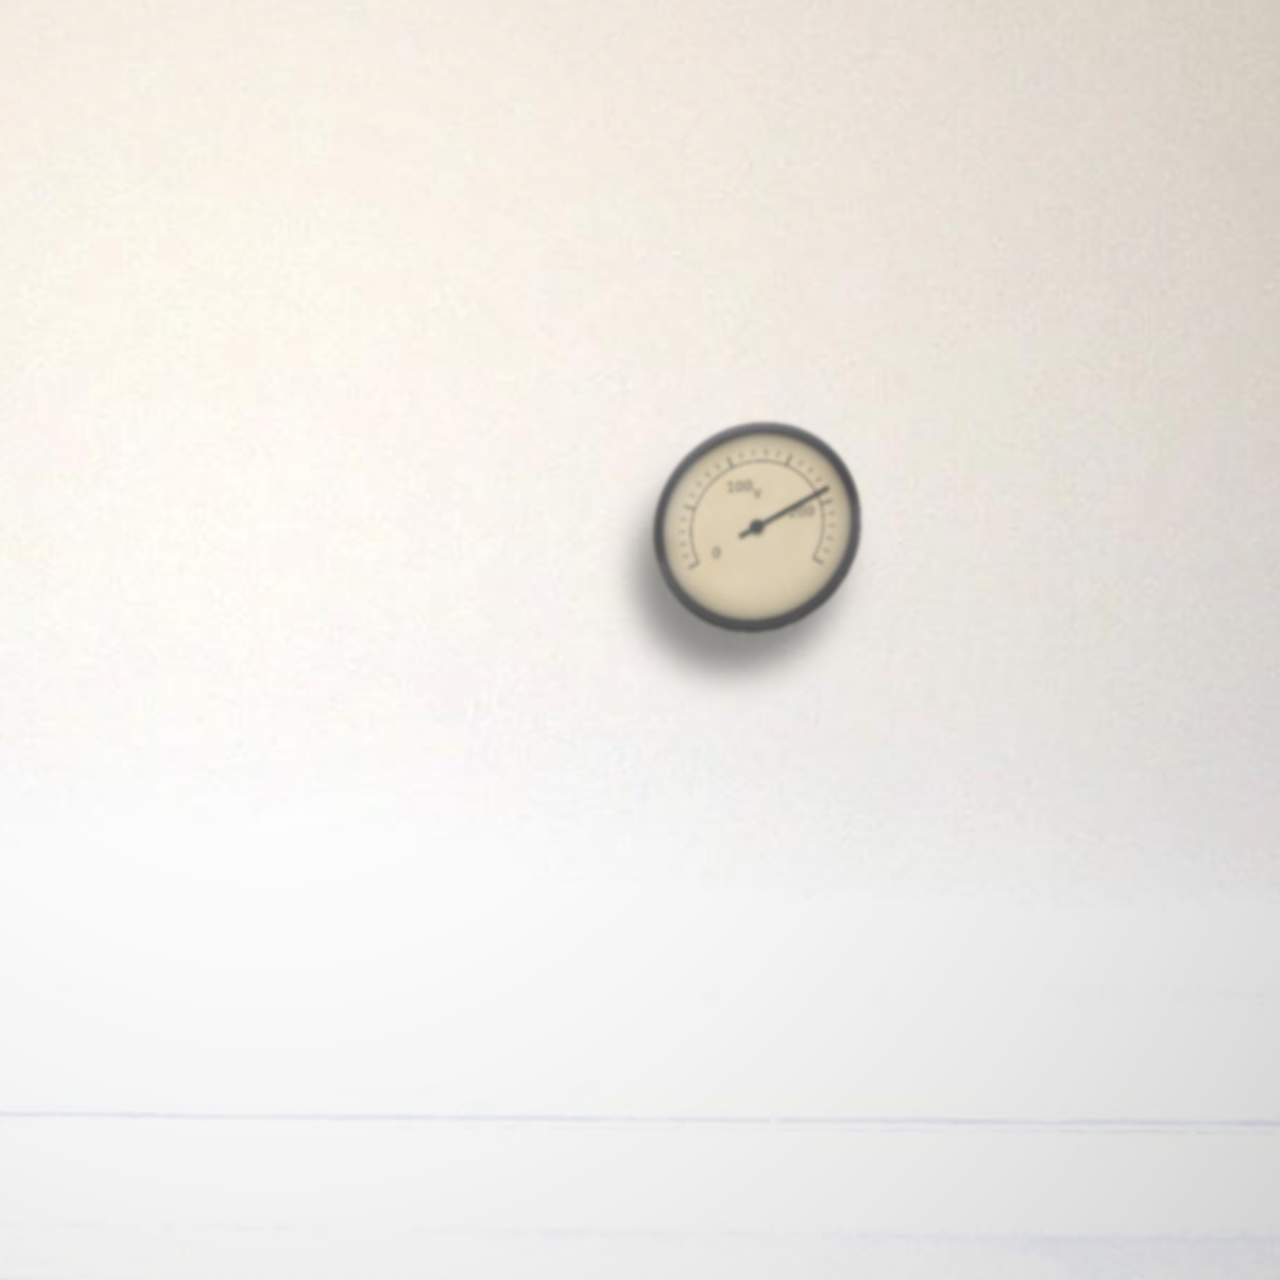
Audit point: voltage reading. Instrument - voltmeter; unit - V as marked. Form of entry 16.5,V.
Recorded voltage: 190,V
